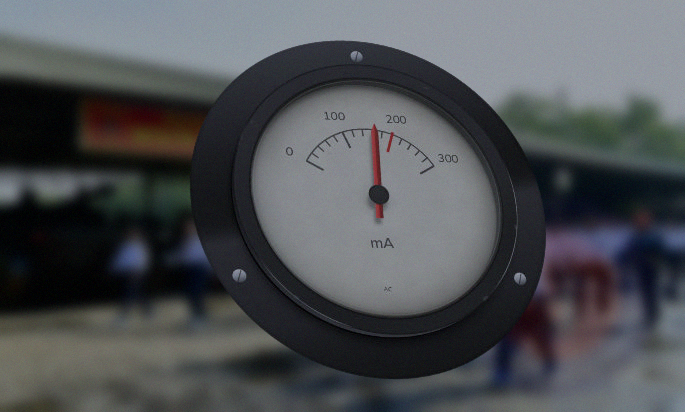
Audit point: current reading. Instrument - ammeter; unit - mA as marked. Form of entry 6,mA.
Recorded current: 160,mA
